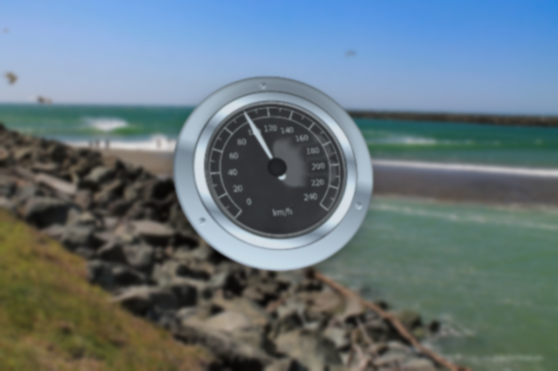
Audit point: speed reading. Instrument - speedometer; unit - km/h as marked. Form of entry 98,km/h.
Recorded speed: 100,km/h
